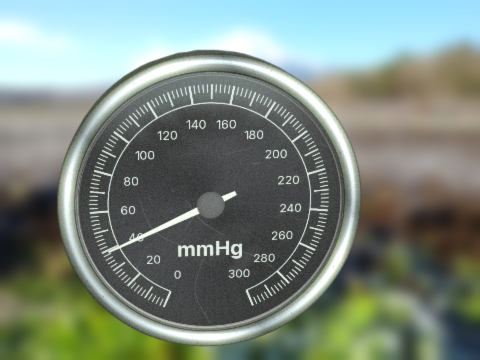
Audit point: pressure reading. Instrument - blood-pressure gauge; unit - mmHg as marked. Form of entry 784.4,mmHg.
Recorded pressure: 40,mmHg
